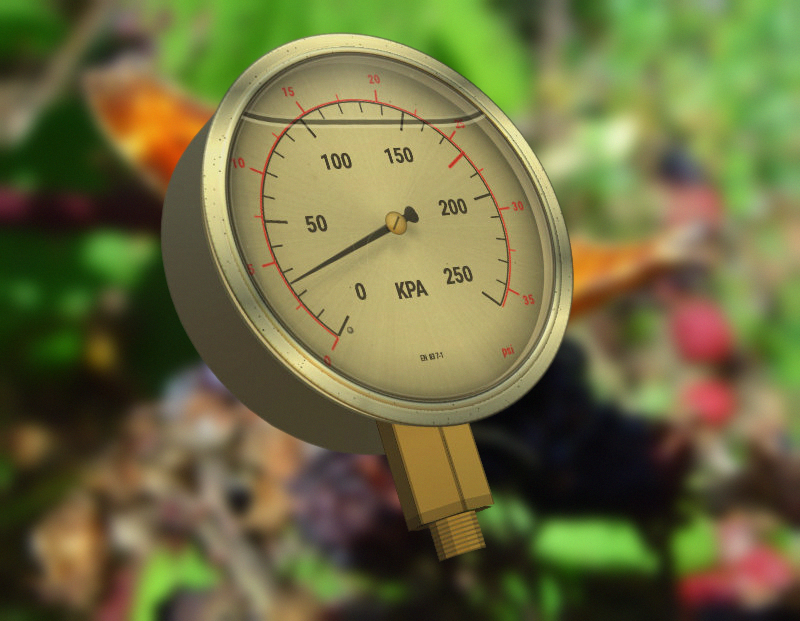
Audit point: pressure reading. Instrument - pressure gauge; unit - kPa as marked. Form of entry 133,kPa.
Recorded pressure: 25,kPa
